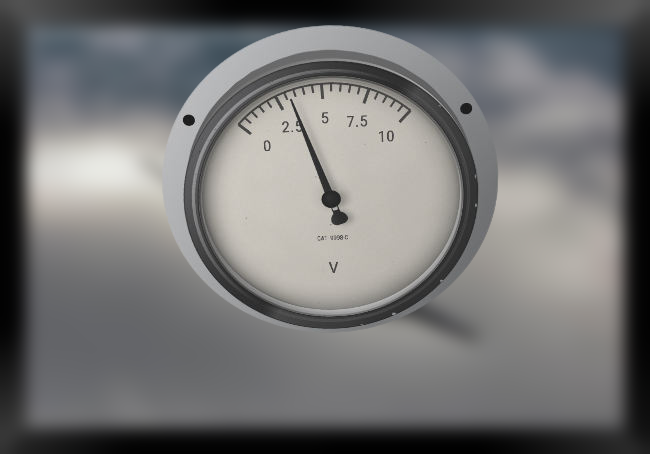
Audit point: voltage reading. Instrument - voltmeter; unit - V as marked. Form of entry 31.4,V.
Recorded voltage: 3.25,V
